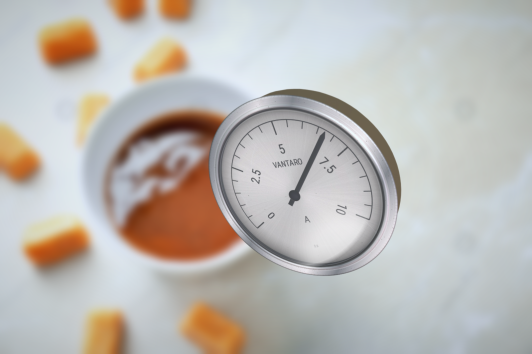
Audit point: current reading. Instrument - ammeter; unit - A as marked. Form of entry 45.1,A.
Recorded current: 6.75,A
